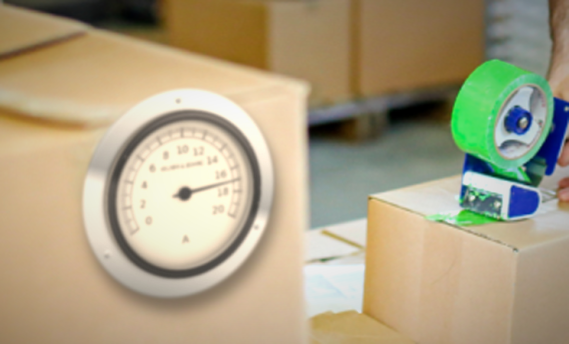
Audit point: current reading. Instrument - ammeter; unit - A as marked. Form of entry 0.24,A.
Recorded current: 17,A
